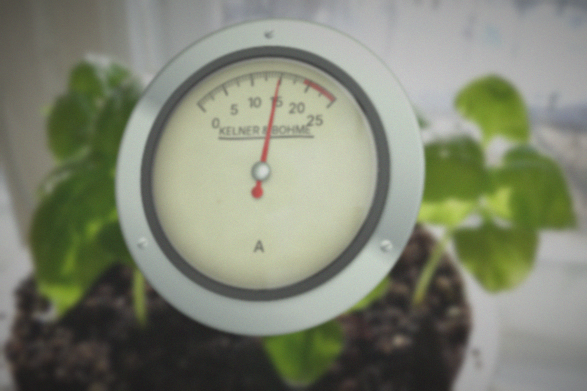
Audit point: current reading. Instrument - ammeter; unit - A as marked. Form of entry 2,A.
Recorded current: 15,A
